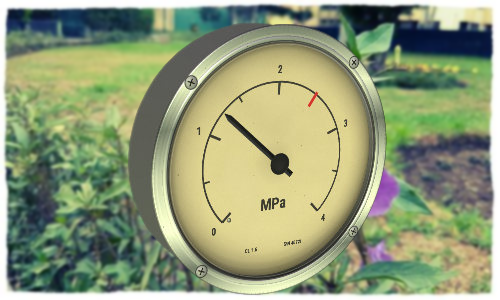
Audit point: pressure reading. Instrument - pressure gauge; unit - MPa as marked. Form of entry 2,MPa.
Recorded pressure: 1.25,MPa
